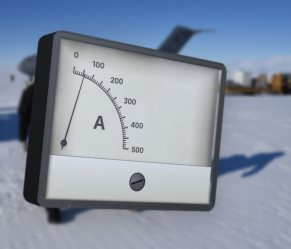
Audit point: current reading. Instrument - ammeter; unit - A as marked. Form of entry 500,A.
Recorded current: 50,A
